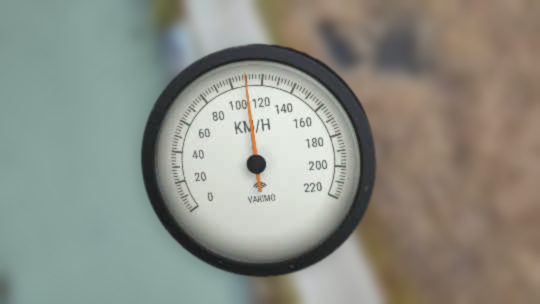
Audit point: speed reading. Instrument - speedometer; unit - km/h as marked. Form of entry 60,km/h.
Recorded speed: 110,km/h
